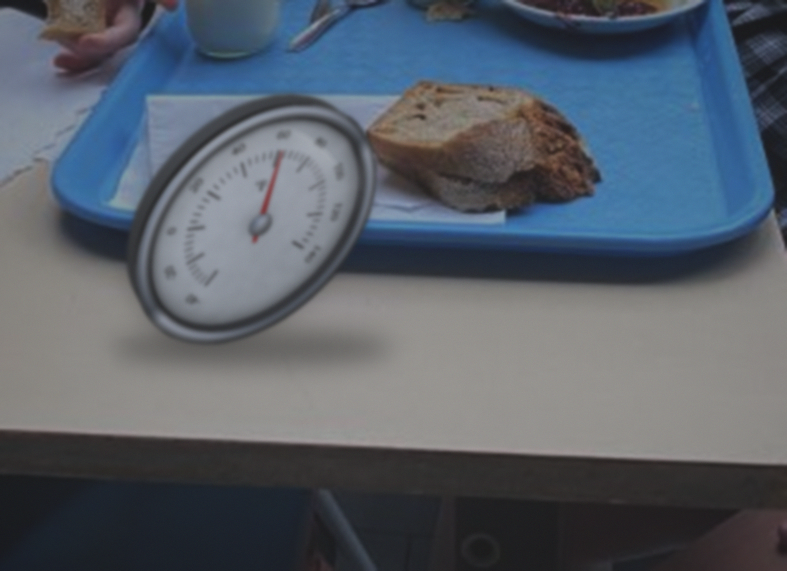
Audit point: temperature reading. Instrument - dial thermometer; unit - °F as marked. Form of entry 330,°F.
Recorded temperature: 60,°F
